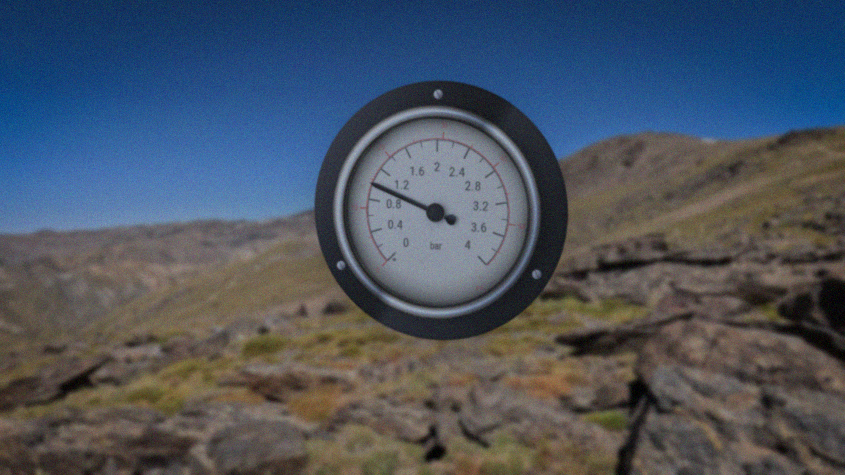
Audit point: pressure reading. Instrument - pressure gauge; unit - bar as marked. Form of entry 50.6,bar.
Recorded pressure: 1,bar
